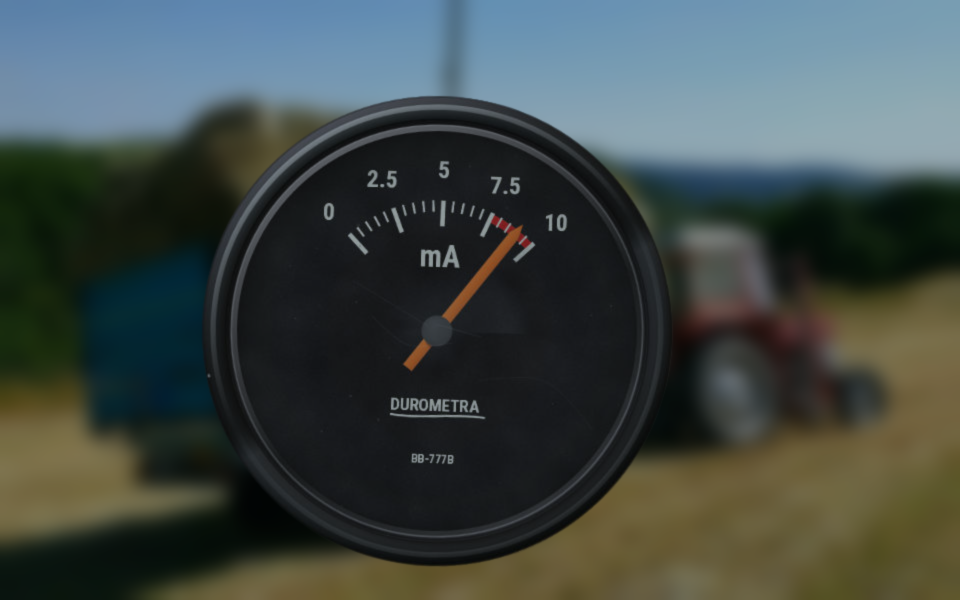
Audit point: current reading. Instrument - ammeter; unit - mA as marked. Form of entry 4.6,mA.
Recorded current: 9,mA
